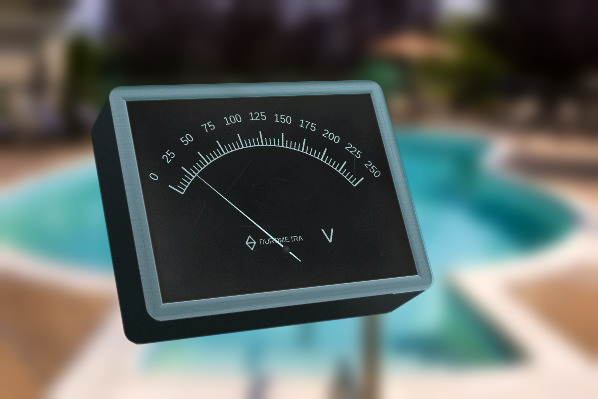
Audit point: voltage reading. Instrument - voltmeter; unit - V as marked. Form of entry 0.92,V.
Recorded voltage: 25,V
